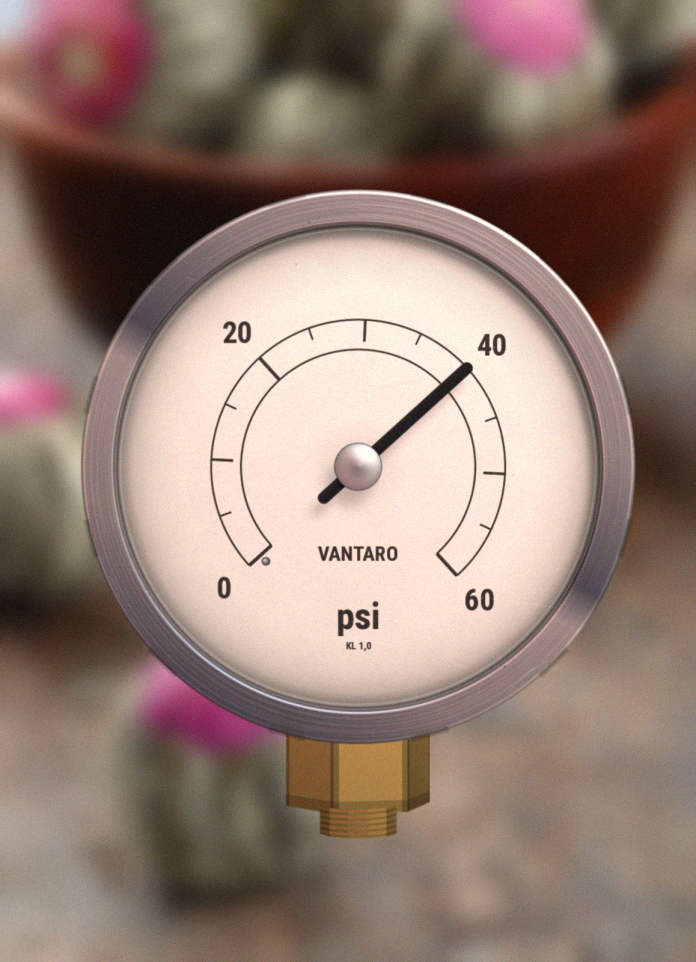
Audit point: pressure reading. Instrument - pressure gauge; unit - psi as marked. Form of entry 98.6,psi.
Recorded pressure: 40,psi
